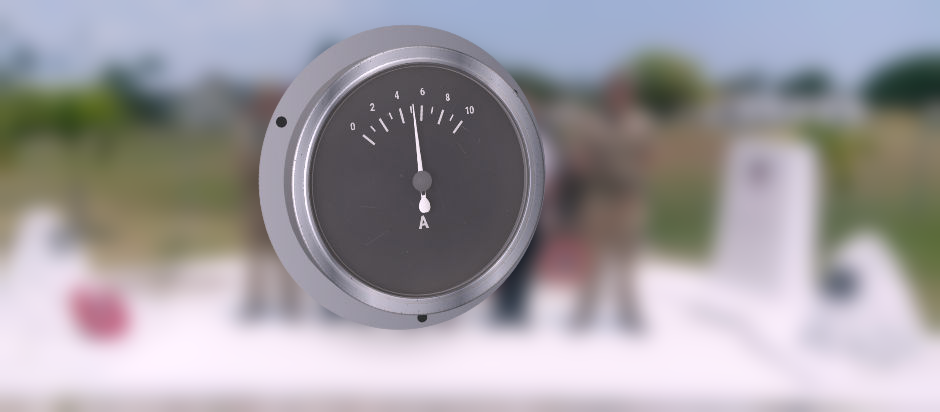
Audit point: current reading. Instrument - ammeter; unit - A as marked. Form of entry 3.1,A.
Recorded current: 5,A
